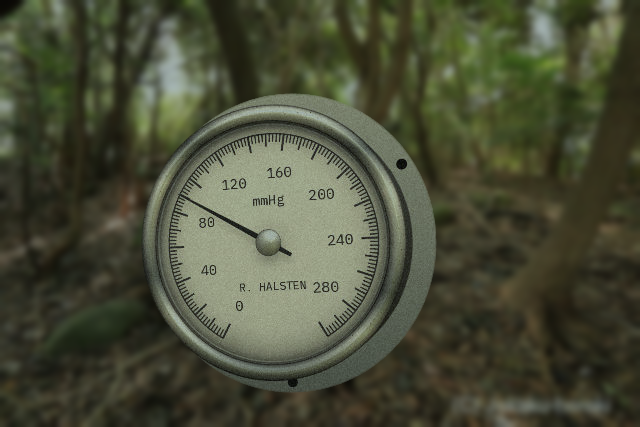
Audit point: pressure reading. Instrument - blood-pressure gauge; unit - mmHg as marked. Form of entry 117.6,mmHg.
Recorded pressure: 90,mmHg
